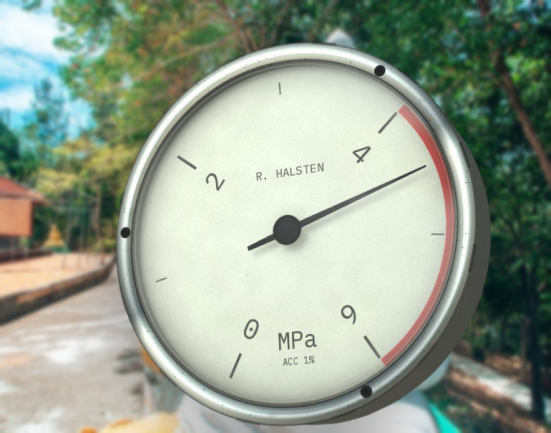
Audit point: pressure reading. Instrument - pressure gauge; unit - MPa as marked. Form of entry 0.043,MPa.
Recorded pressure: 4.5,MPa
